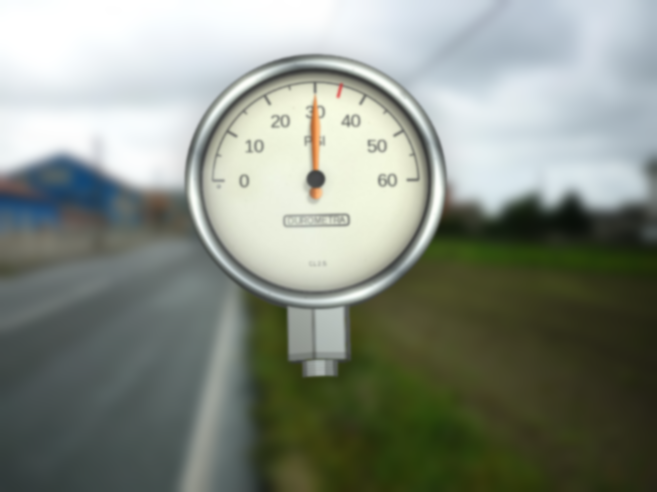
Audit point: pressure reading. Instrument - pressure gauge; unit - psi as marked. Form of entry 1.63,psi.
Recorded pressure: 30,psi
